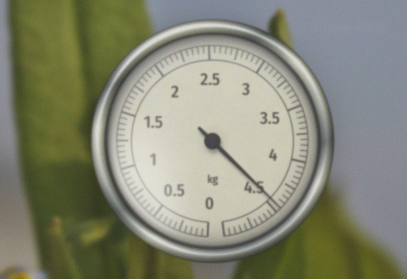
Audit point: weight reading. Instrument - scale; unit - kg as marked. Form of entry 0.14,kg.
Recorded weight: 4.45,kg
